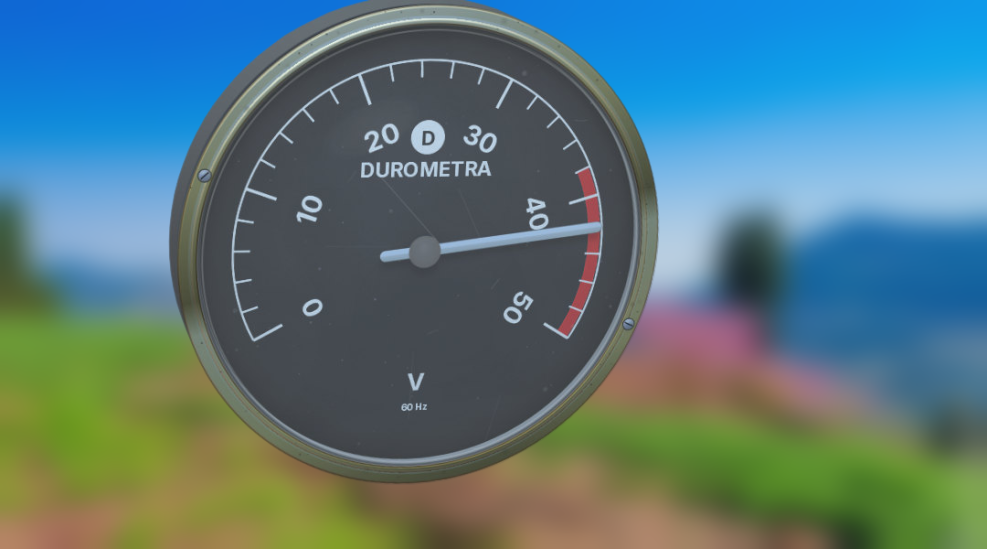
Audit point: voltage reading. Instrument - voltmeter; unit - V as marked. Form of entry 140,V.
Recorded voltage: 42,V
